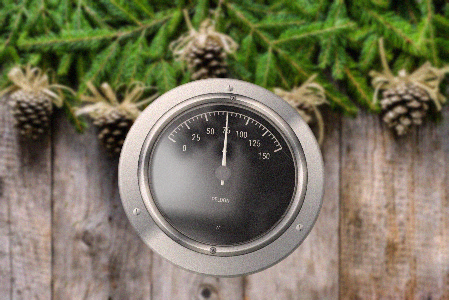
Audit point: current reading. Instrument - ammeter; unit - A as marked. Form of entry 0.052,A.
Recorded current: 75,A
